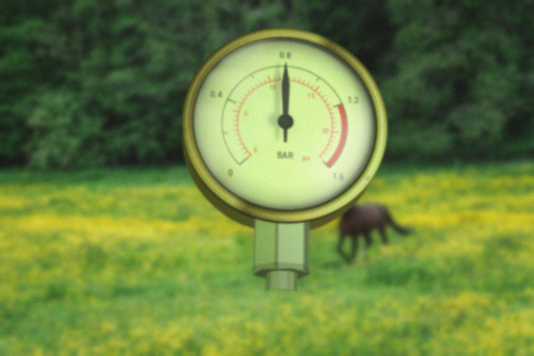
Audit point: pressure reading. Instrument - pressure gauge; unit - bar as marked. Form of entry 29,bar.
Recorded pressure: 0.8,bar
